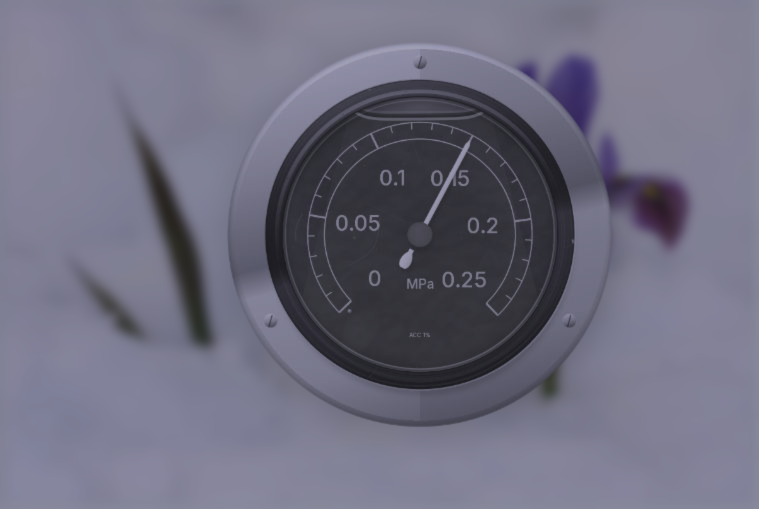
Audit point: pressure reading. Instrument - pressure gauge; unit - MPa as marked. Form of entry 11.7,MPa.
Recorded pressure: 0.15,MPa
